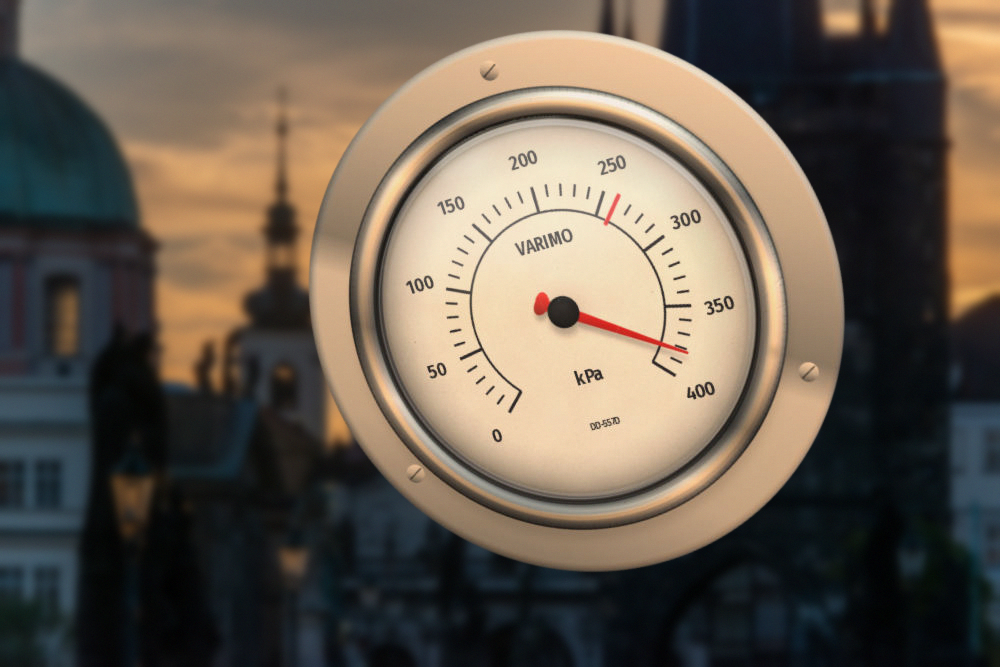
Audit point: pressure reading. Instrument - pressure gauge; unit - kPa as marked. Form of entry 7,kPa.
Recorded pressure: 380,kPa
